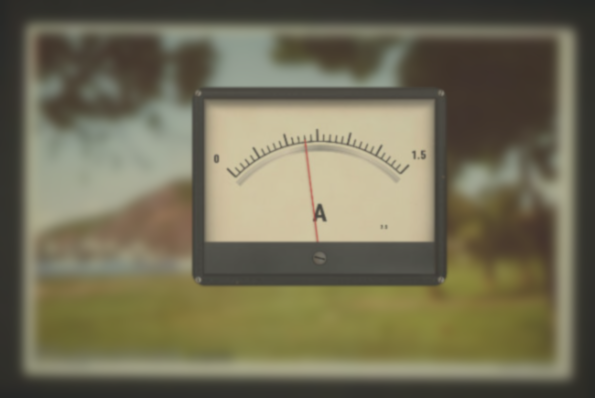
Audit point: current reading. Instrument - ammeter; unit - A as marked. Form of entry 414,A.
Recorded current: 0.65,A
